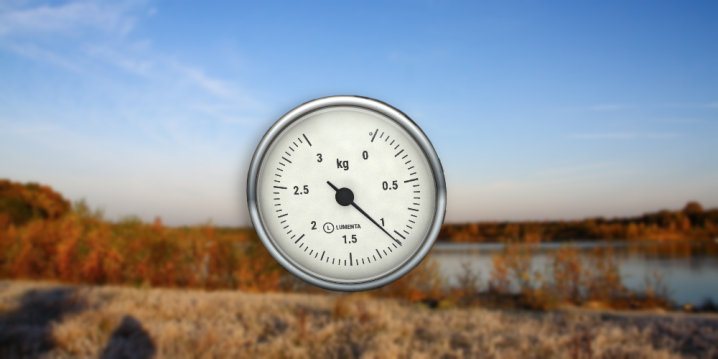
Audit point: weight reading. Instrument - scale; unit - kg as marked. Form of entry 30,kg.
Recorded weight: 1.05,kg
